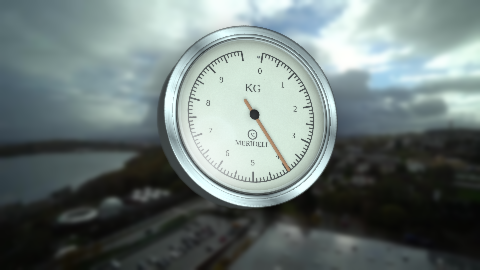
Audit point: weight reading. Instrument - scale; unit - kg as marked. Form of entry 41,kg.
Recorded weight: 4,kg
